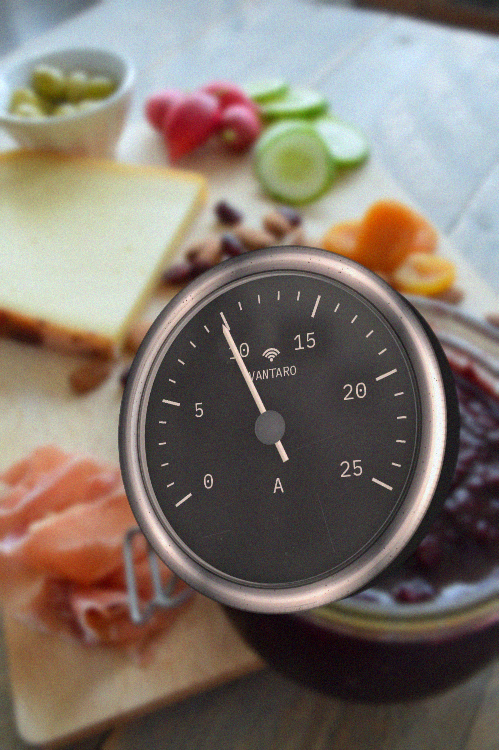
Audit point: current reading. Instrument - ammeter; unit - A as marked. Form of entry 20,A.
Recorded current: 10,A
